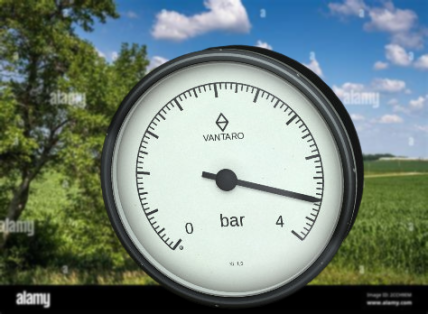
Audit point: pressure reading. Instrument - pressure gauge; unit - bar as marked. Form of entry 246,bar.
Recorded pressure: 3.6,bar
